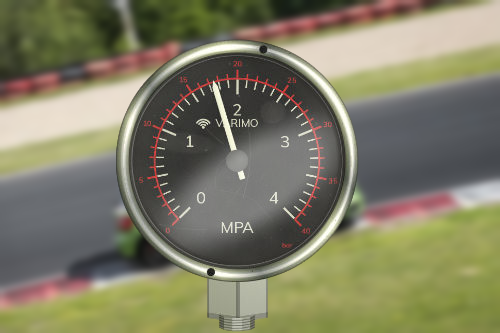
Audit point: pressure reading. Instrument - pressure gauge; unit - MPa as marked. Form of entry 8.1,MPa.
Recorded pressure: 1.75,MPa
